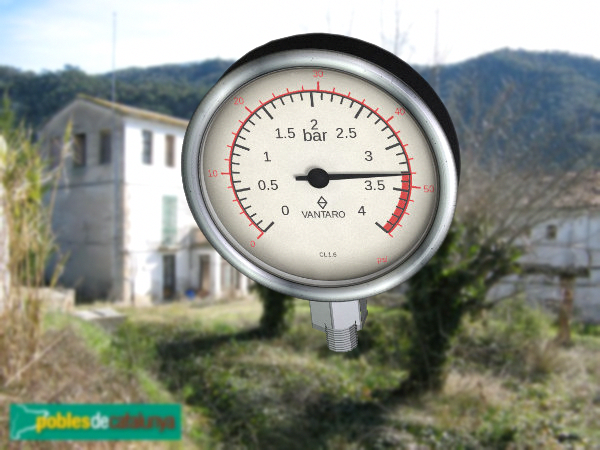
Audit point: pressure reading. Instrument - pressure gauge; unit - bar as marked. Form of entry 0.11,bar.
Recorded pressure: 3.3,bar
